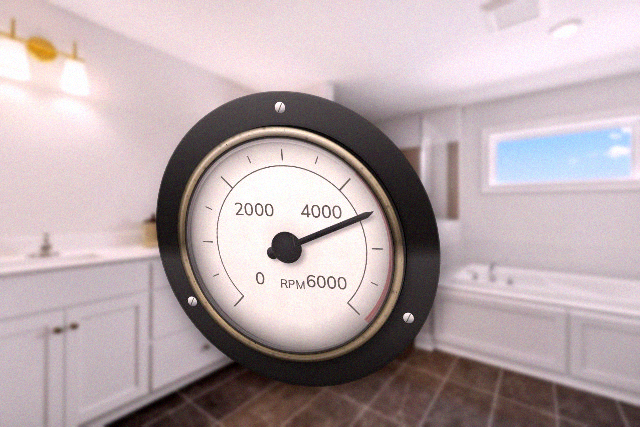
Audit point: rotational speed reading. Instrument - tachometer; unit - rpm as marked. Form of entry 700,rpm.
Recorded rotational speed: 4500,rpm
